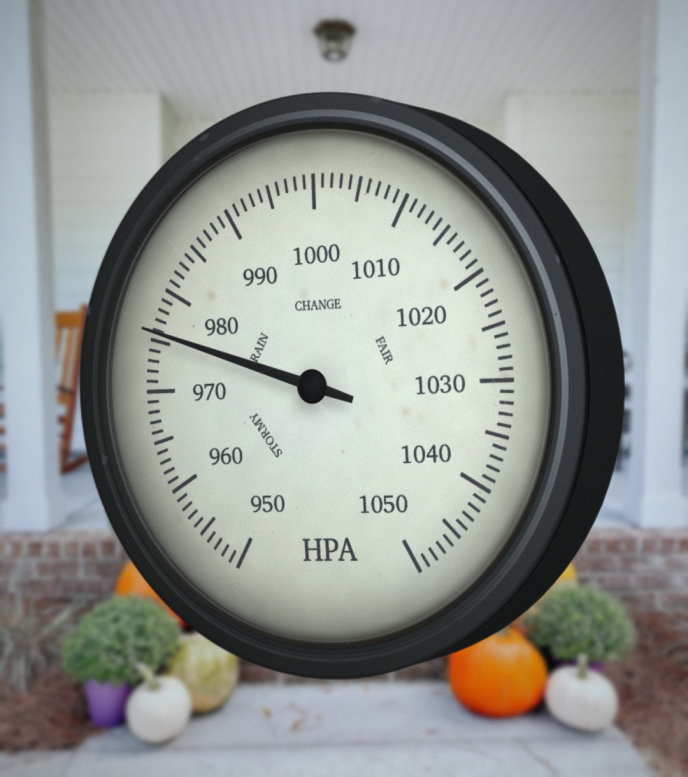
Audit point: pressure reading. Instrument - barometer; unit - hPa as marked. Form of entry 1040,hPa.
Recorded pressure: 976,hPa
